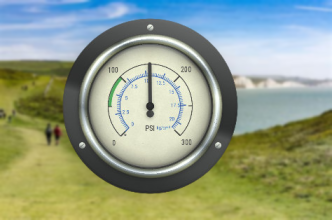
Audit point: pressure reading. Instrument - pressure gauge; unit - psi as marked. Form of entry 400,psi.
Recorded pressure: 150,psi
